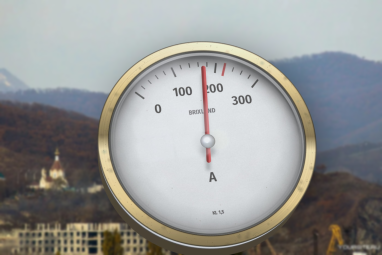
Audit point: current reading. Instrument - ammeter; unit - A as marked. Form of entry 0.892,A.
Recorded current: 170,A
